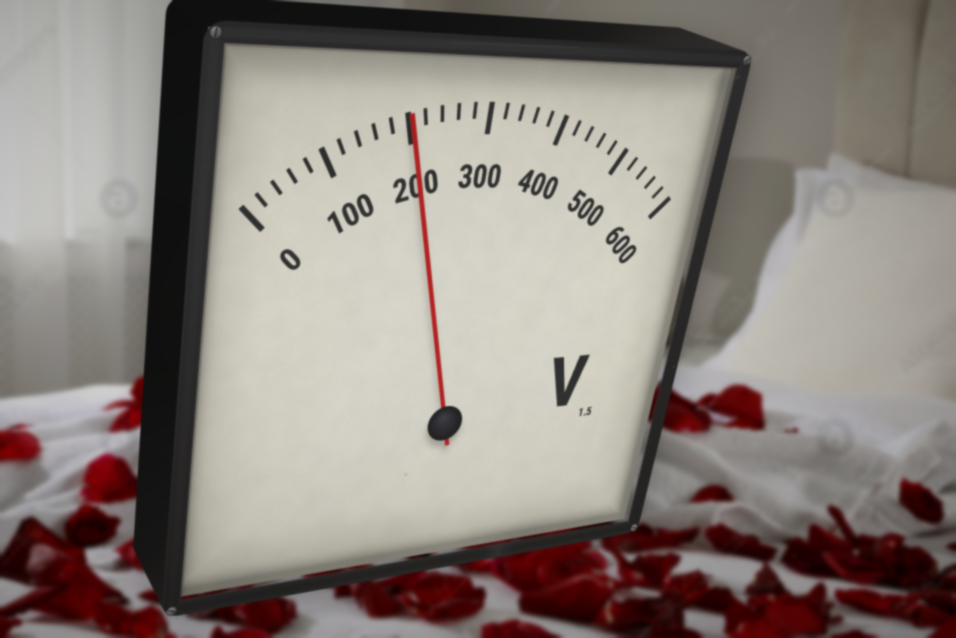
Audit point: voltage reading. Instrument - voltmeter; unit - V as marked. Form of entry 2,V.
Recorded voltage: 200,V
